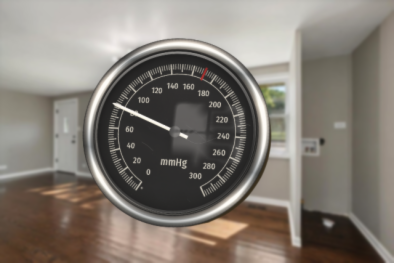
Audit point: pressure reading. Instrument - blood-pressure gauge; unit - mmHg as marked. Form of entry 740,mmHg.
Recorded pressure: 80,mmHg
